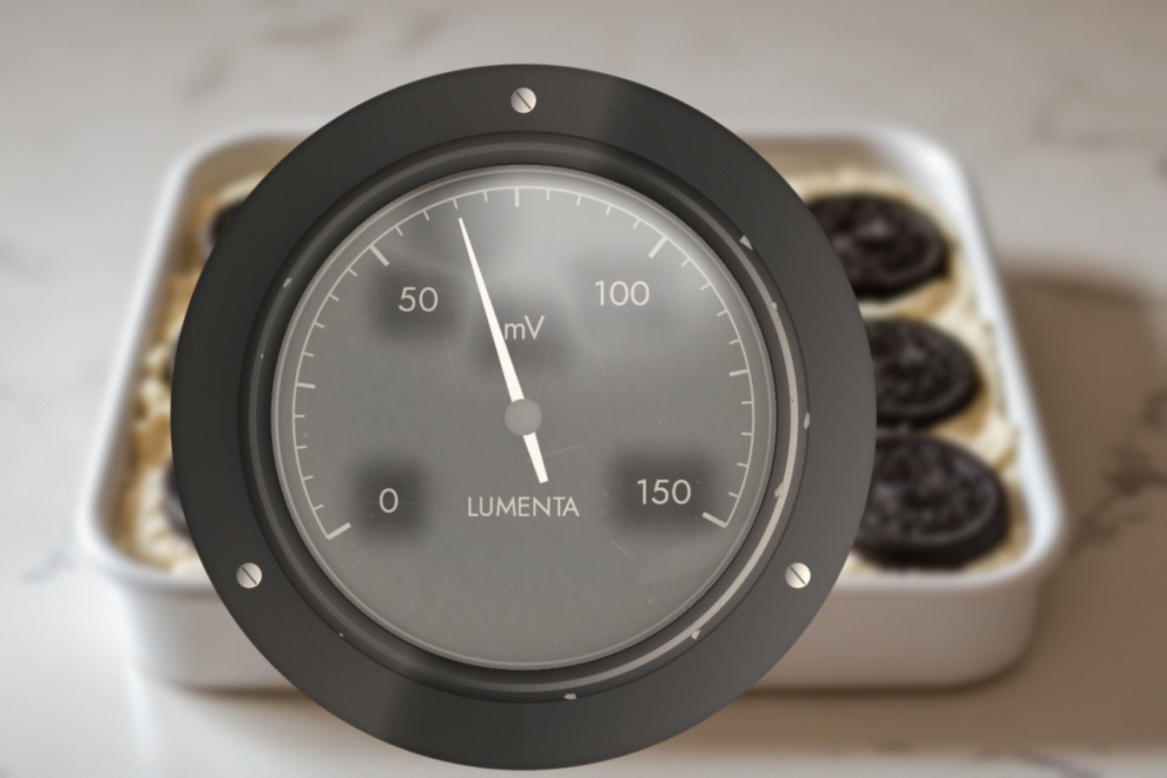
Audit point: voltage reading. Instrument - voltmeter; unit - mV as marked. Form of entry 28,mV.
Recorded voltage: 65,mV
